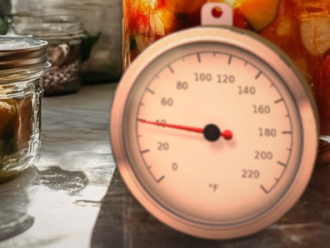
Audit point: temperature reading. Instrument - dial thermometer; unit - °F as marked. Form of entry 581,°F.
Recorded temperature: 40,°F
